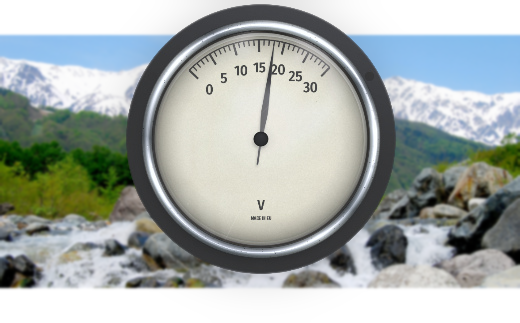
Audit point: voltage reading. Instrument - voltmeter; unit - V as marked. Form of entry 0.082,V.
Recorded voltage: 18,V
